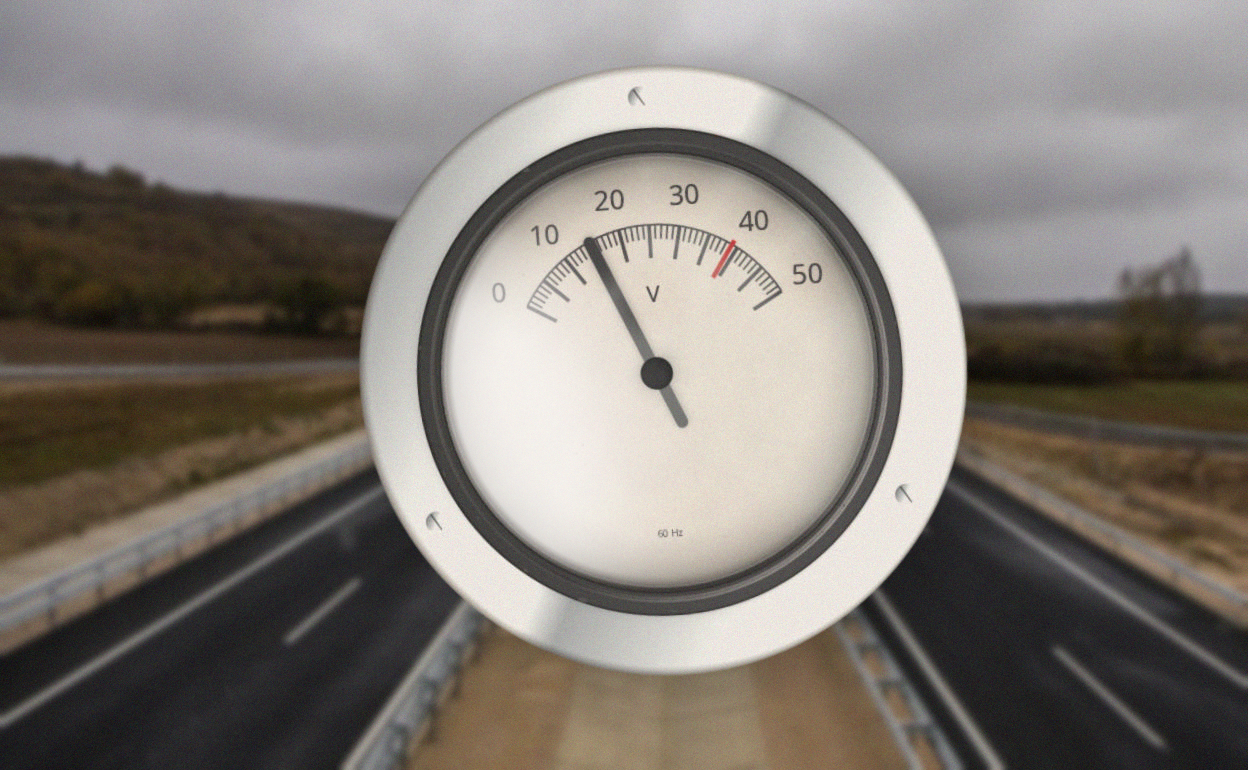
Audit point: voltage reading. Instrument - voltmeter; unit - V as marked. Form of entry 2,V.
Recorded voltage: 15,V
